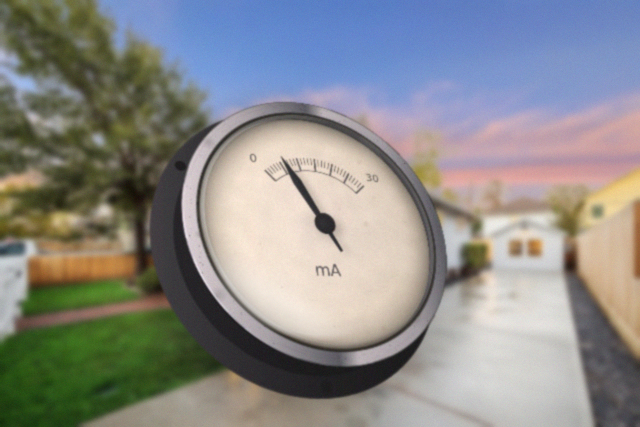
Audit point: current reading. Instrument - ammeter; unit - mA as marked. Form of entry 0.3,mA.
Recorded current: 5,mA
